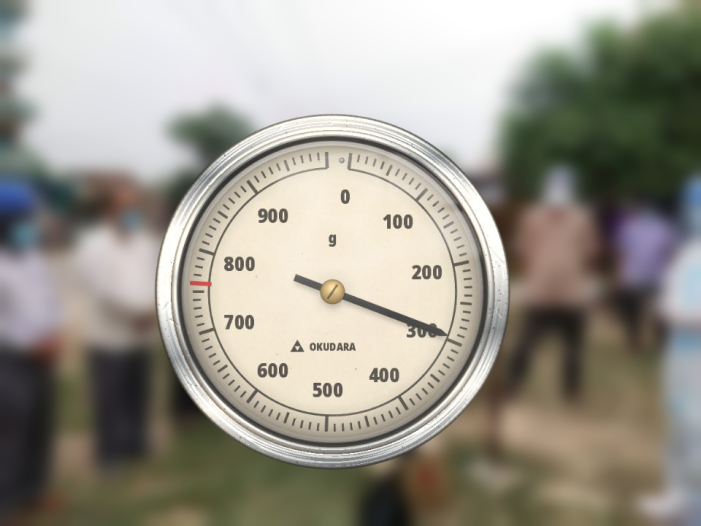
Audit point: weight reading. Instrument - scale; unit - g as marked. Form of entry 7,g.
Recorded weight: 295,g
